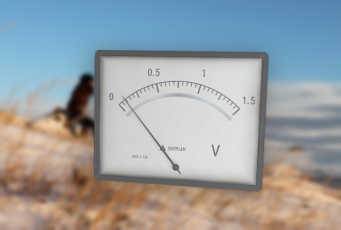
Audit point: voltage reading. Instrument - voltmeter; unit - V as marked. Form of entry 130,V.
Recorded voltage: 0.1,V
